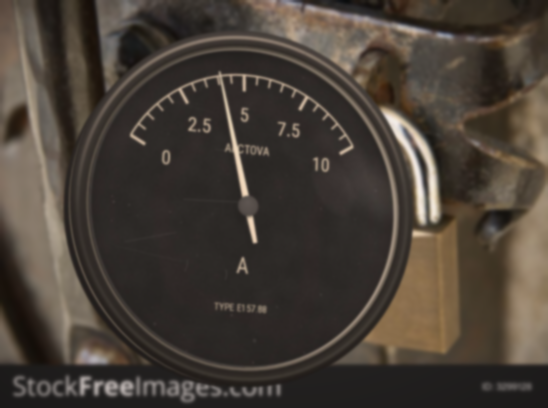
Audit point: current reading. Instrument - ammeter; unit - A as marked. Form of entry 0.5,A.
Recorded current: 4,A
